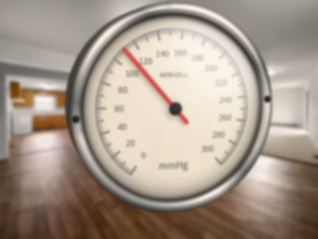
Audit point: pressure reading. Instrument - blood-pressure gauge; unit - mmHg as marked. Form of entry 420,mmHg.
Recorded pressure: 110,mmHg
